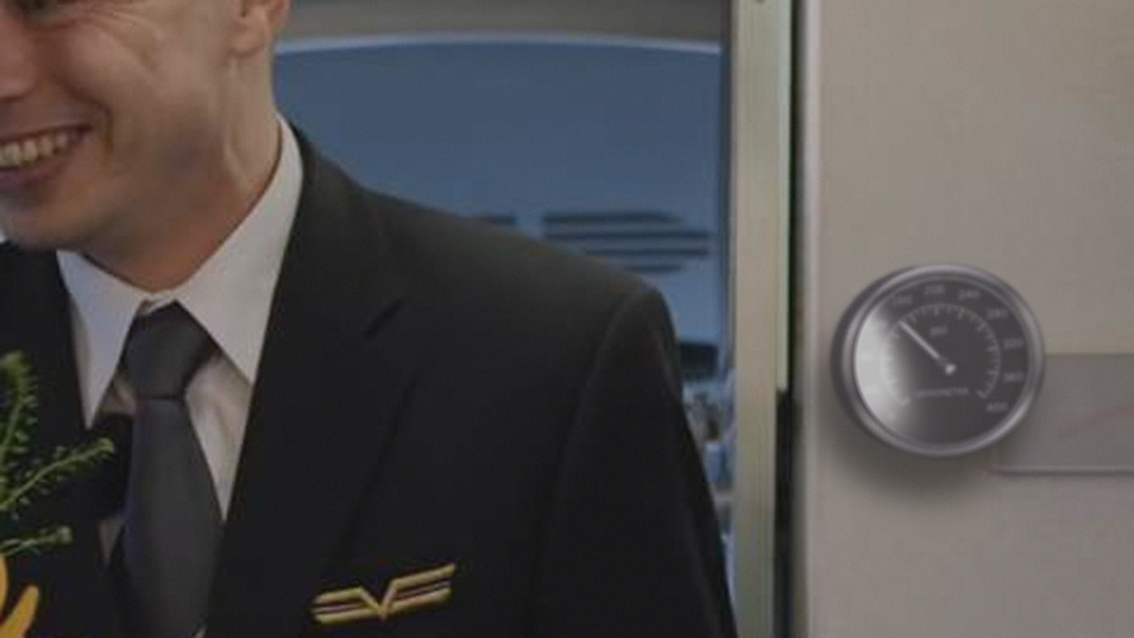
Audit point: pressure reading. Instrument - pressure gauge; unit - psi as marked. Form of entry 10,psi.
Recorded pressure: 140,psi
